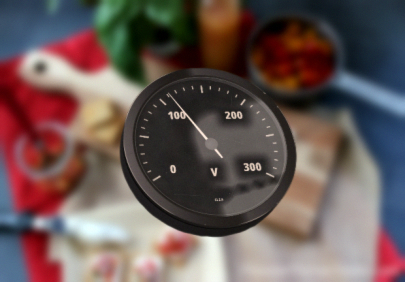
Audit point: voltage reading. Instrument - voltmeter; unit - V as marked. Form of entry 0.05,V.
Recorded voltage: 110,V
